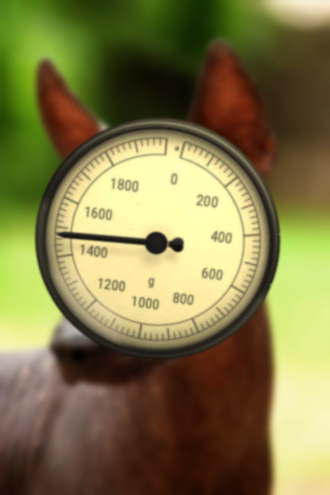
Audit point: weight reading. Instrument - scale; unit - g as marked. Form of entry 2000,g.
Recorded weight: 1480,g
